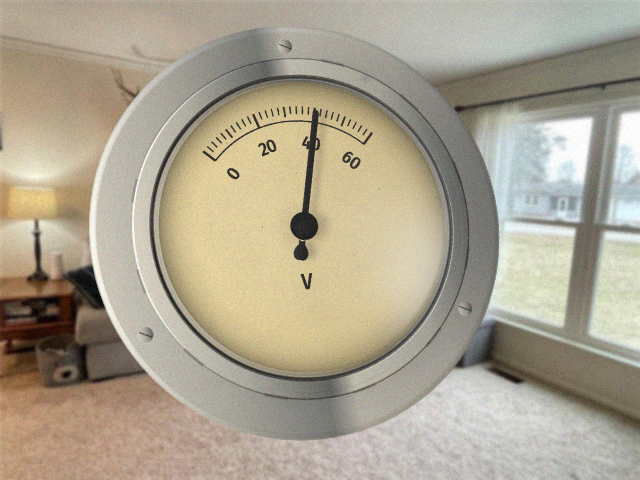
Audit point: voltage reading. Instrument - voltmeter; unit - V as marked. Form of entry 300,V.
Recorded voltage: 40,V
